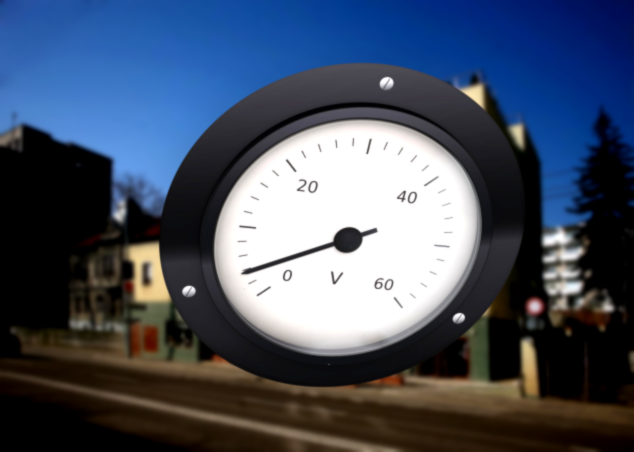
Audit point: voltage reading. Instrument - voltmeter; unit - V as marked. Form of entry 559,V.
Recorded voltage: 4,V
